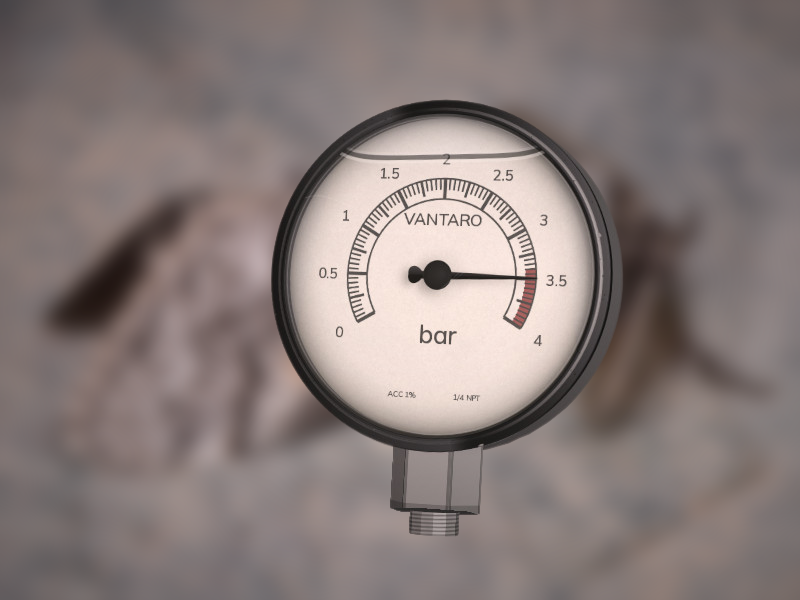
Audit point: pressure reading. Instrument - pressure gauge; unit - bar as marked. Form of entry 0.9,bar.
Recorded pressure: 3.5,bar
